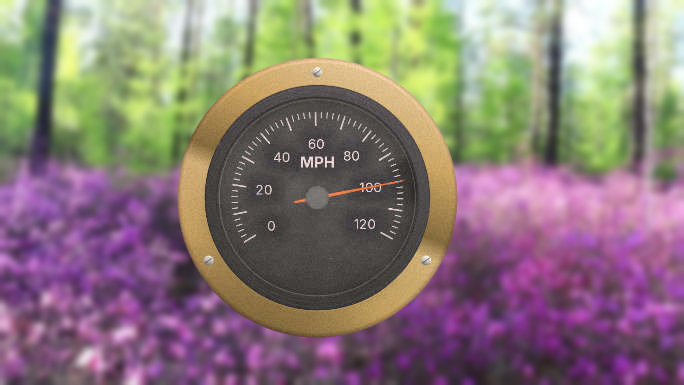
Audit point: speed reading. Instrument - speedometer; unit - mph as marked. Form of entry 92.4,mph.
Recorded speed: 100,mph
